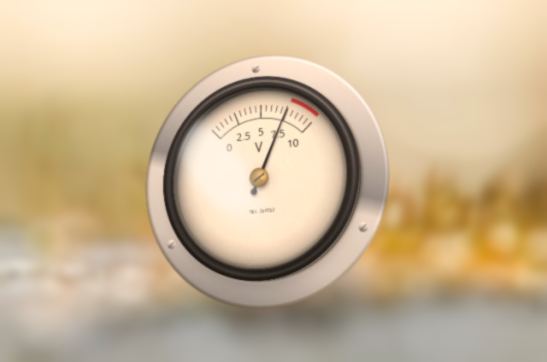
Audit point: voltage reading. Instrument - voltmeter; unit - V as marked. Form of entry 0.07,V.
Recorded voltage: 7.5,V
